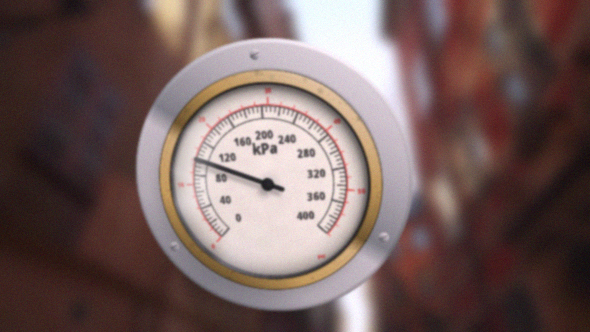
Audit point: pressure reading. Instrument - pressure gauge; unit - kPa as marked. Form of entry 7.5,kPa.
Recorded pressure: 100,kPa
